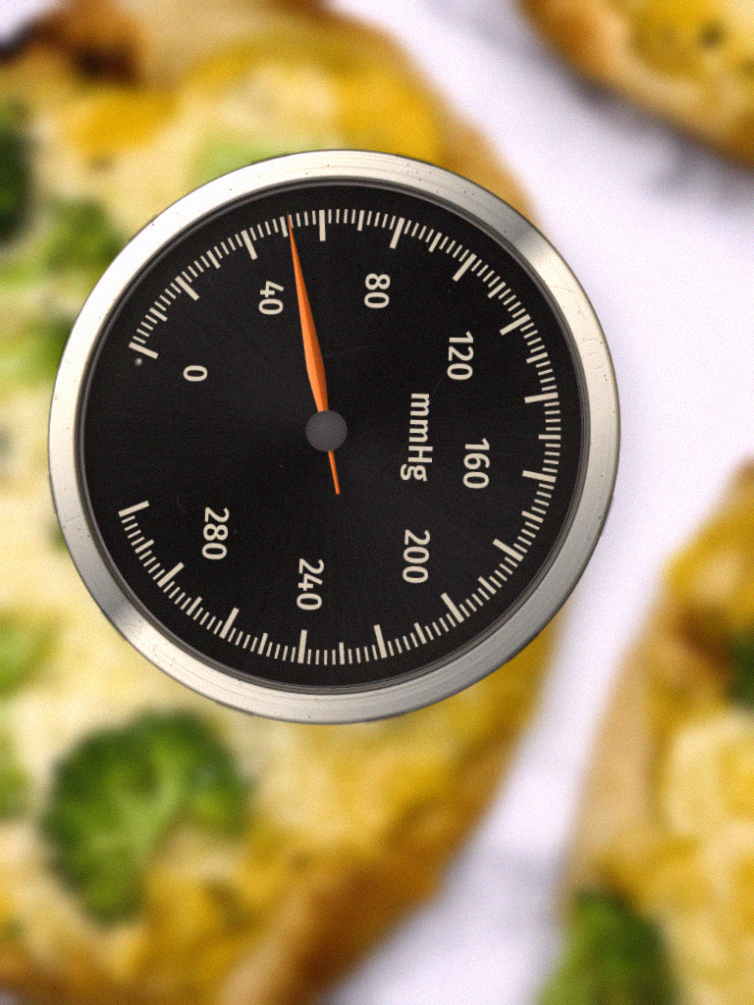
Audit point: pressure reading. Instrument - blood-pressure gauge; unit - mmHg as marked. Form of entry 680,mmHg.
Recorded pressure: 52,mmHg
